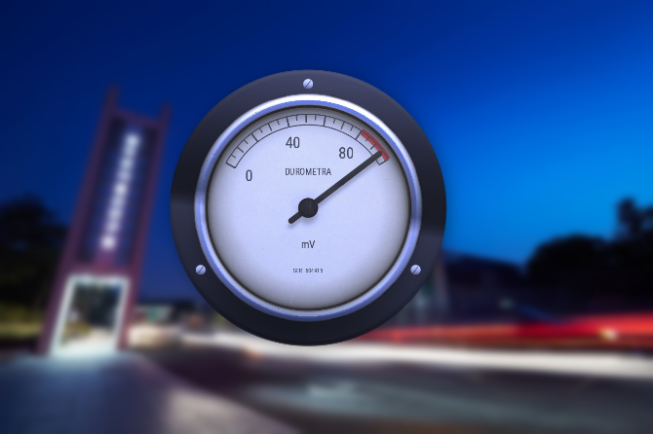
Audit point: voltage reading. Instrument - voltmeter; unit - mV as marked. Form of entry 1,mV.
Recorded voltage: 95,mV
